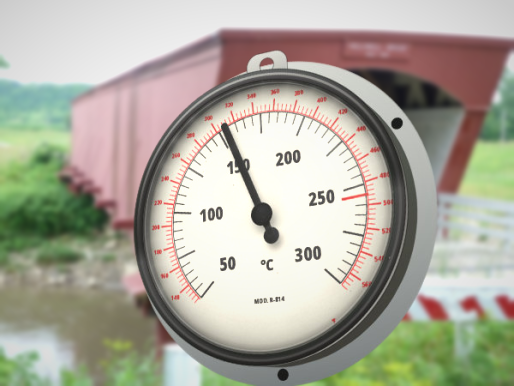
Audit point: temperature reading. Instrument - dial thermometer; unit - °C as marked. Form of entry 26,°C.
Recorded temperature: 155,°C
